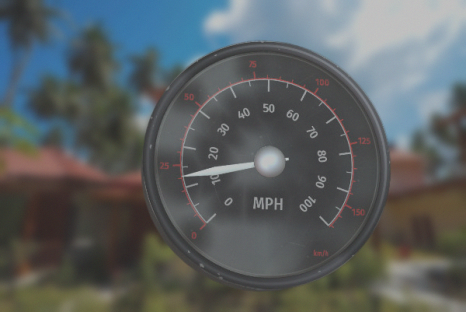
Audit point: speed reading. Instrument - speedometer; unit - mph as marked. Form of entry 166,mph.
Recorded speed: 12.5,mph
